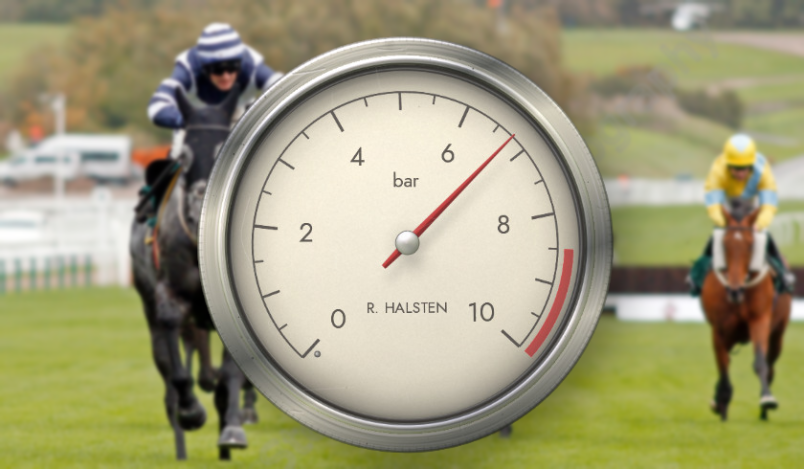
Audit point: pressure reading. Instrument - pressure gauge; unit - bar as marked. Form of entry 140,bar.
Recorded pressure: 6.75,bar
